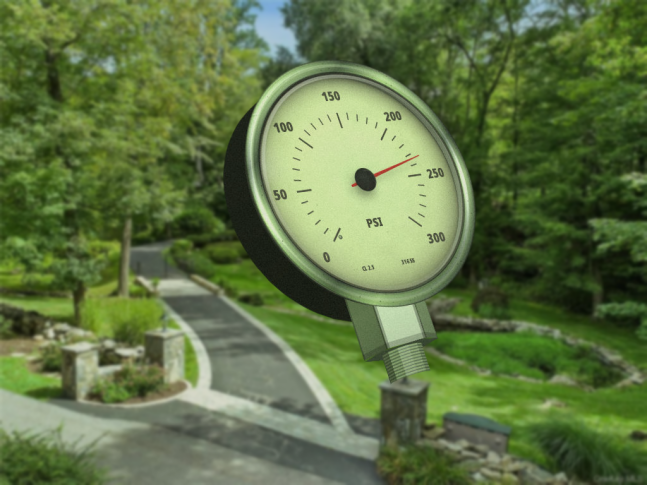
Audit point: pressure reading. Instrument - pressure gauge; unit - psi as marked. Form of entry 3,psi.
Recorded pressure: 235,psi
